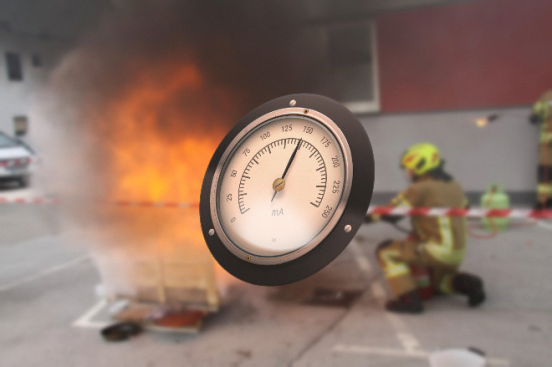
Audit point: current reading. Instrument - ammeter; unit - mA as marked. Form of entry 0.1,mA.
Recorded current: 150,mA
